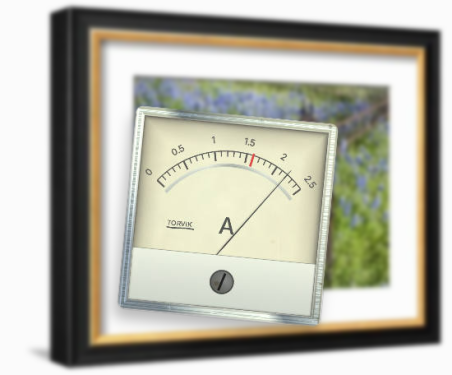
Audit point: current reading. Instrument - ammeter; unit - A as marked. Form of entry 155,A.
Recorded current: 2.2,A
